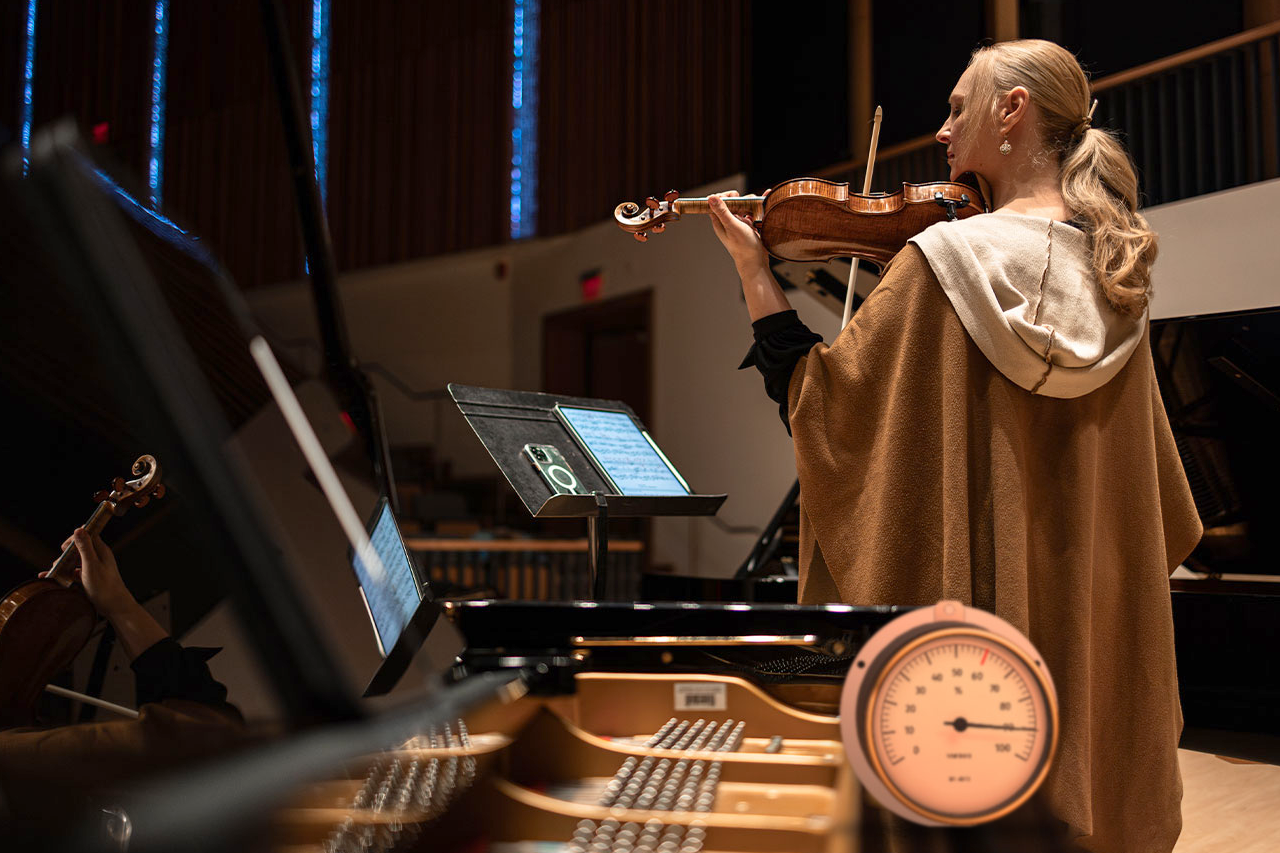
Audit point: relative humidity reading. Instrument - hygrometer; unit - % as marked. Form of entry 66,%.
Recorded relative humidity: 90,%
